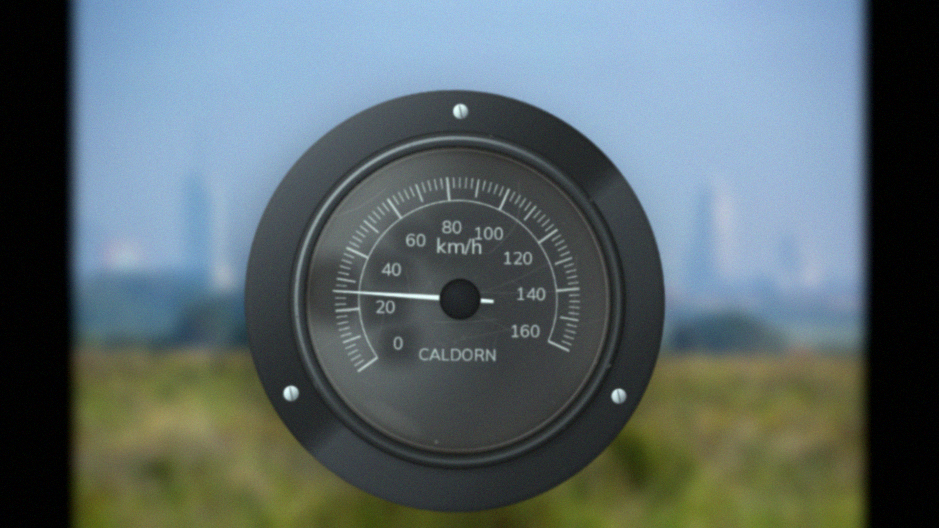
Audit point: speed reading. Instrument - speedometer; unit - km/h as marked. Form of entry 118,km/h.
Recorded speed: 26,km/h
